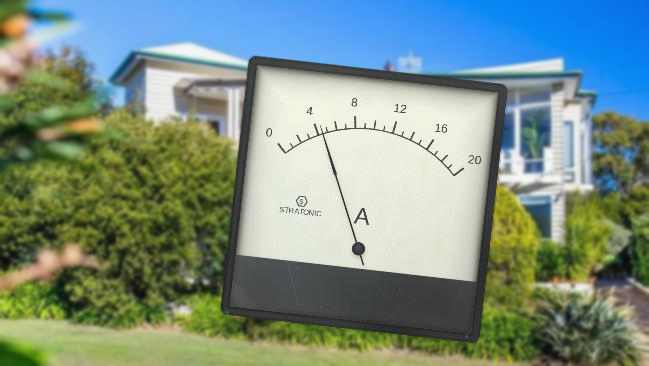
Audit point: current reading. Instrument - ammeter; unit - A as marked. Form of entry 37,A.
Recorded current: 4.5,A
